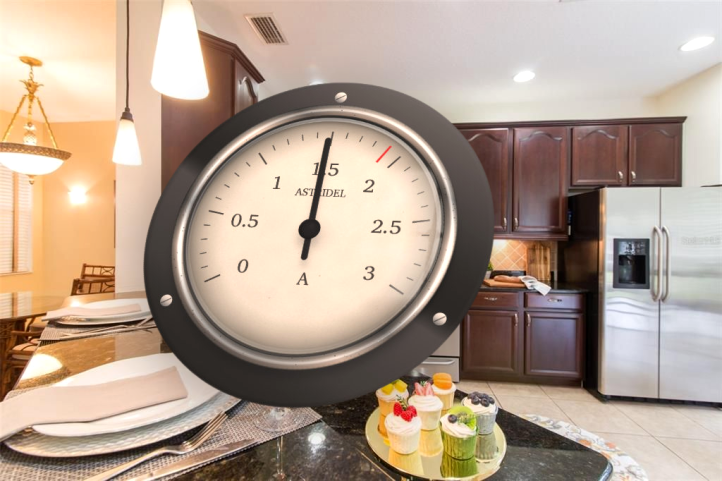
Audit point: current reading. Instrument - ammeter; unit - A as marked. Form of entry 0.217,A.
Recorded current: 1.5,A
